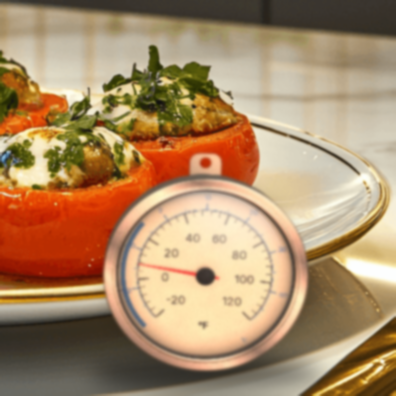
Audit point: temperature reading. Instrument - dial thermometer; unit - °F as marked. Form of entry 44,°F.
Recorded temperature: 8,°F
